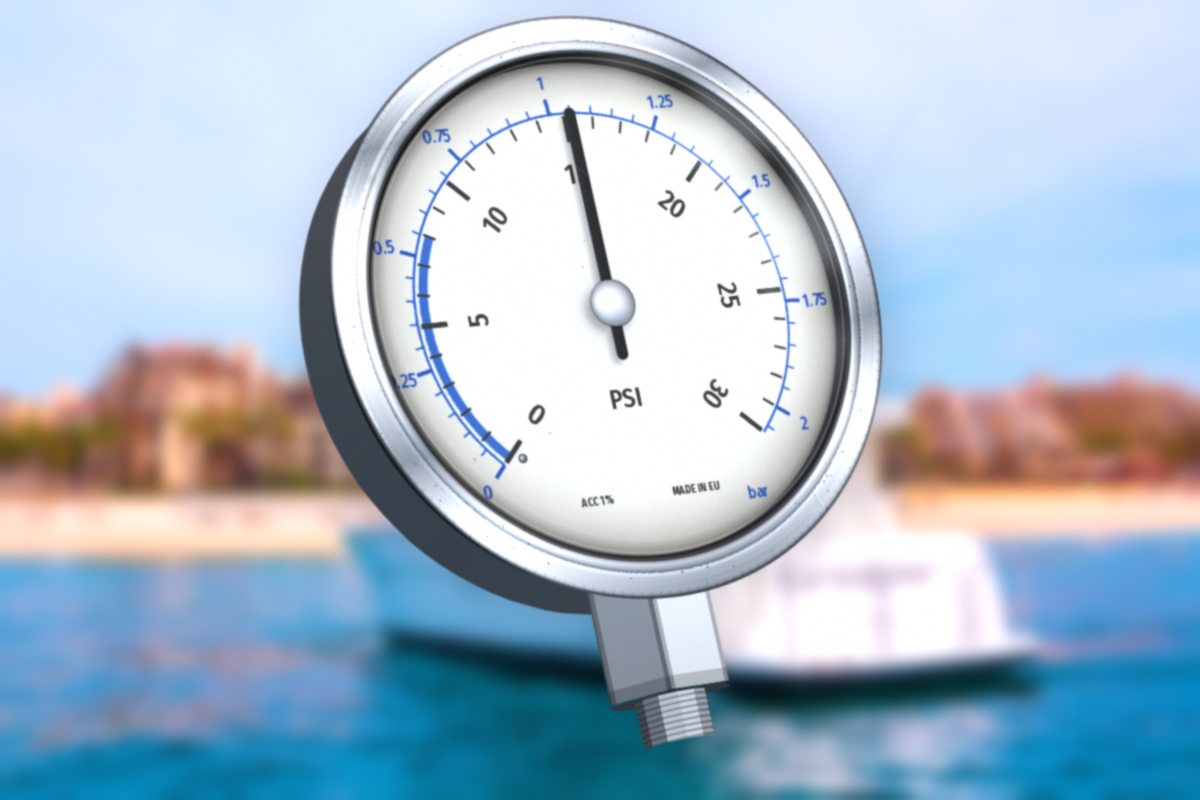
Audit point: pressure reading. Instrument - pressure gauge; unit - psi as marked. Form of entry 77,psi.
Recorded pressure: 15,psi
